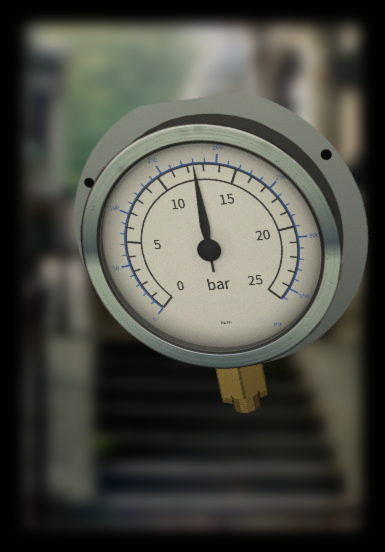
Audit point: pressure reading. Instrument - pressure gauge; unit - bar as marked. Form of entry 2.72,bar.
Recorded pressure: 12.5,bar
